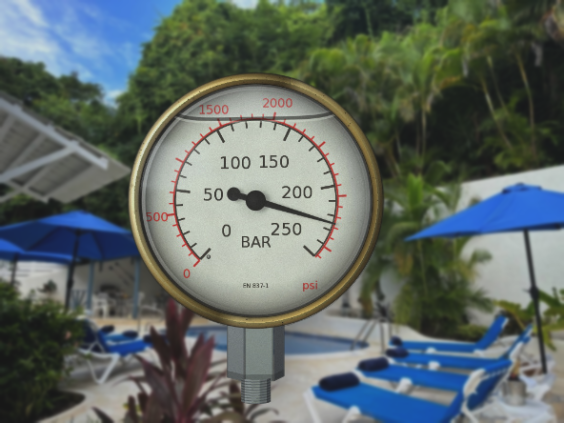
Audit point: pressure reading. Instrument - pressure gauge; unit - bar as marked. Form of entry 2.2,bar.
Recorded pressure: 225,bar
